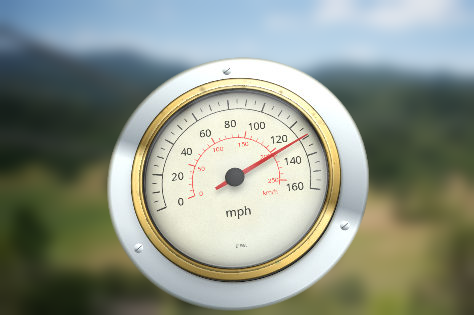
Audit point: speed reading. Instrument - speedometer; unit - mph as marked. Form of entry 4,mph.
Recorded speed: 130,mph
